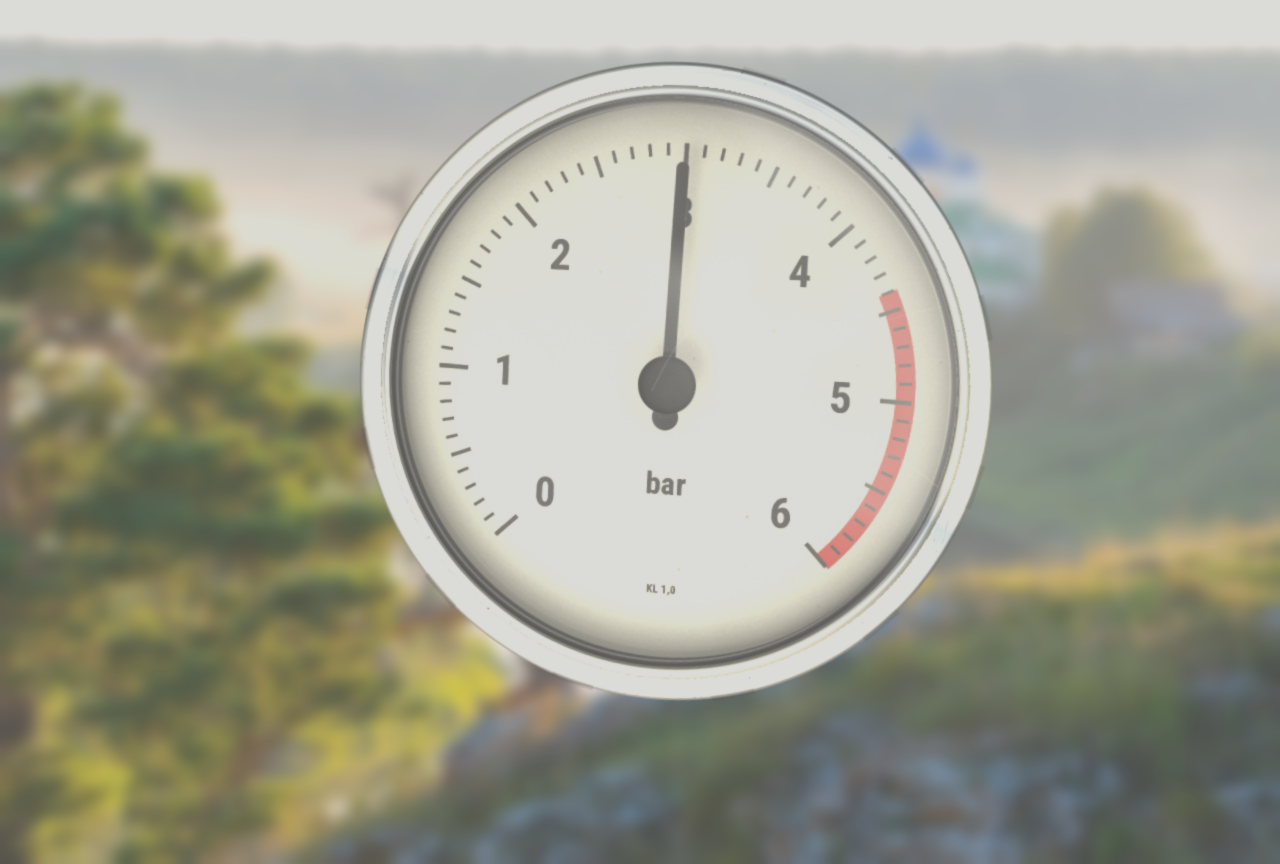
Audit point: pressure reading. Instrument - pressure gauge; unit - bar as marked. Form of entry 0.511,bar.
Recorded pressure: 3,bar
